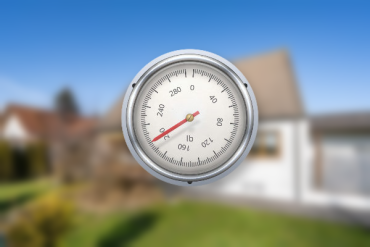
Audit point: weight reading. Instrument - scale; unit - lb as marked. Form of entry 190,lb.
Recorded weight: 200,lb
